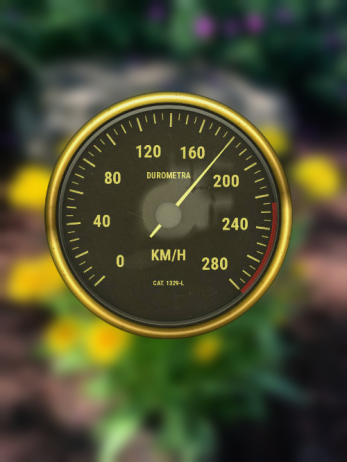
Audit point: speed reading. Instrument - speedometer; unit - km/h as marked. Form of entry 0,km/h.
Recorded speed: 180,km/h
